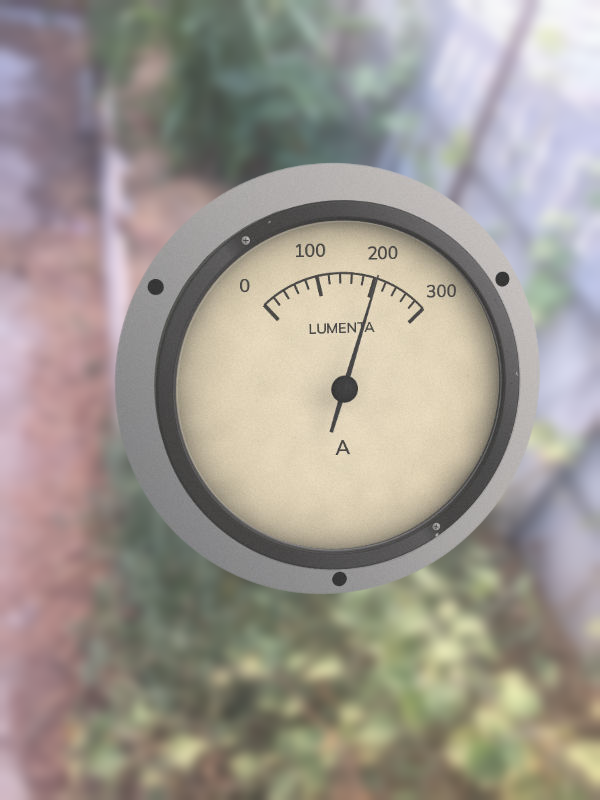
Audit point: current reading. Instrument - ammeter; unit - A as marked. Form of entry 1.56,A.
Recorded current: 200,A
